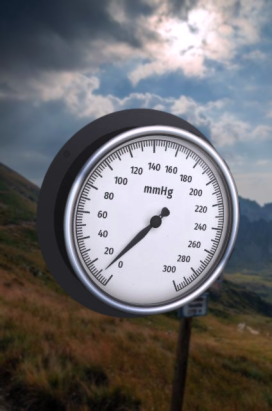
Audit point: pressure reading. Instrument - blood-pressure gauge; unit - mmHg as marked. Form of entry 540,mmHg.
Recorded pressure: 10,mmHg
